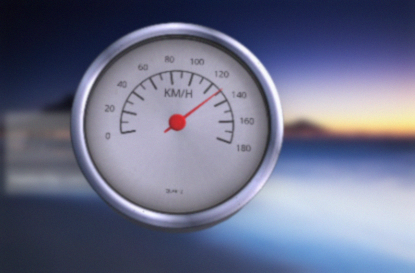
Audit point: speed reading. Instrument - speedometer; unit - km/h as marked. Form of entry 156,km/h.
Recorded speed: 130,km/h
